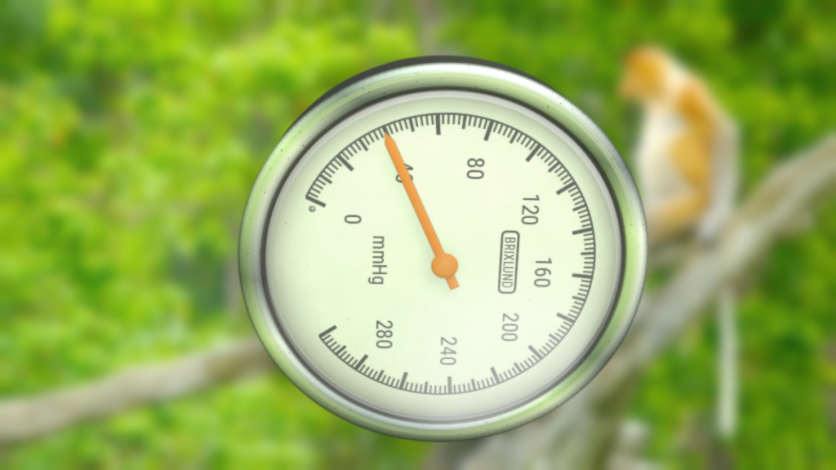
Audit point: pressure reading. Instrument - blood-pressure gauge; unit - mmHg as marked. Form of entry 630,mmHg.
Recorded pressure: 40,mmHg
